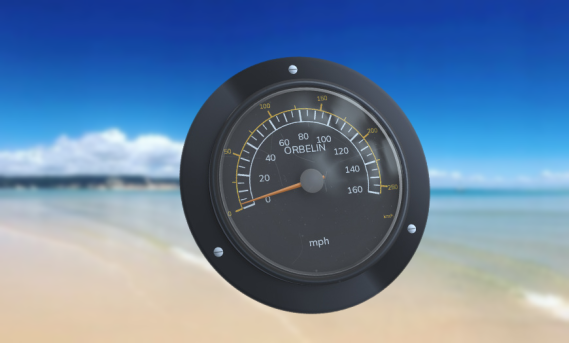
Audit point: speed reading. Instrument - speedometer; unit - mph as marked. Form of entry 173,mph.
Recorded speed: 2.5,mph
